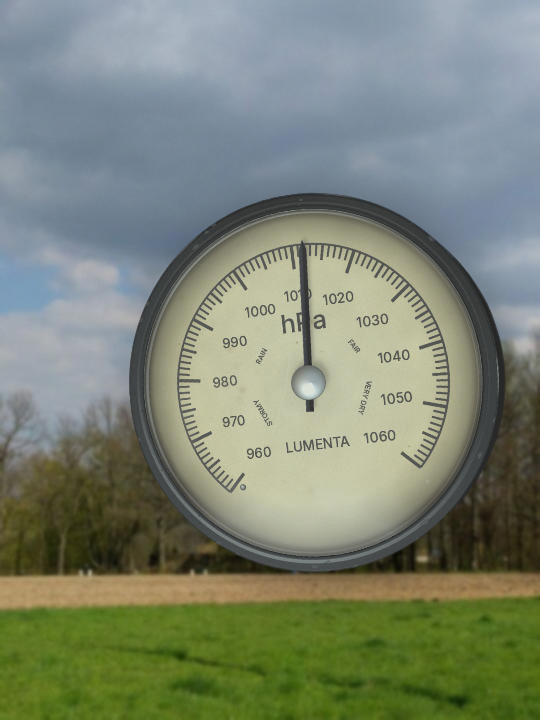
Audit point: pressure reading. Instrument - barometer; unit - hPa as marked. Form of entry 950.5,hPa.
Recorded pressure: 1012,hPa
